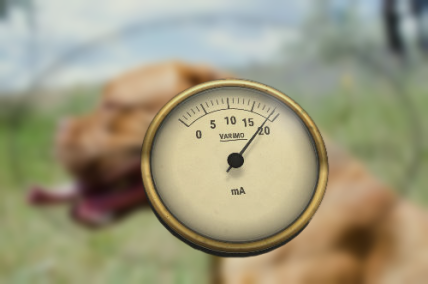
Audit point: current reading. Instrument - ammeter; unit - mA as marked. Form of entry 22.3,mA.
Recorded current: 19,mA
